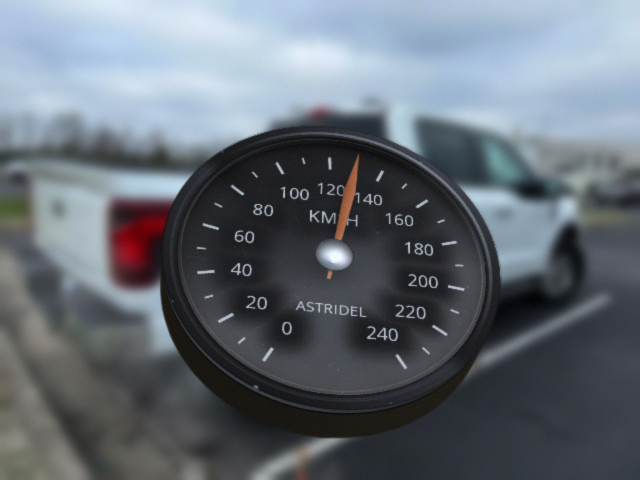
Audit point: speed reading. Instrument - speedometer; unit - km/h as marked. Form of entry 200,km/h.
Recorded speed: 130,km/h
